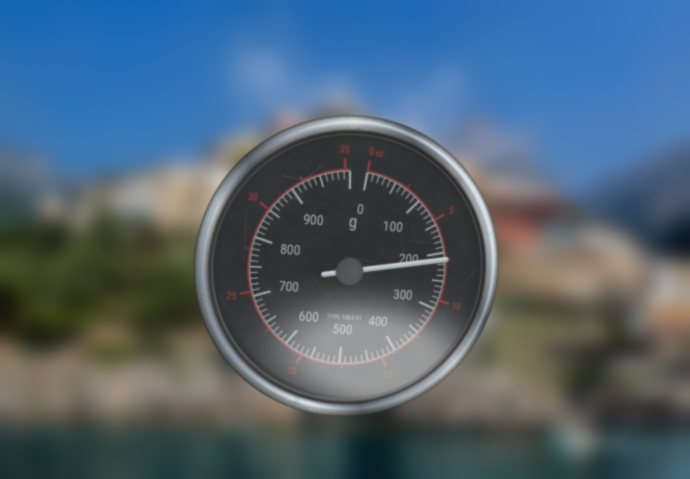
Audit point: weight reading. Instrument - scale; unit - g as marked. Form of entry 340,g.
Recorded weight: 210,g
